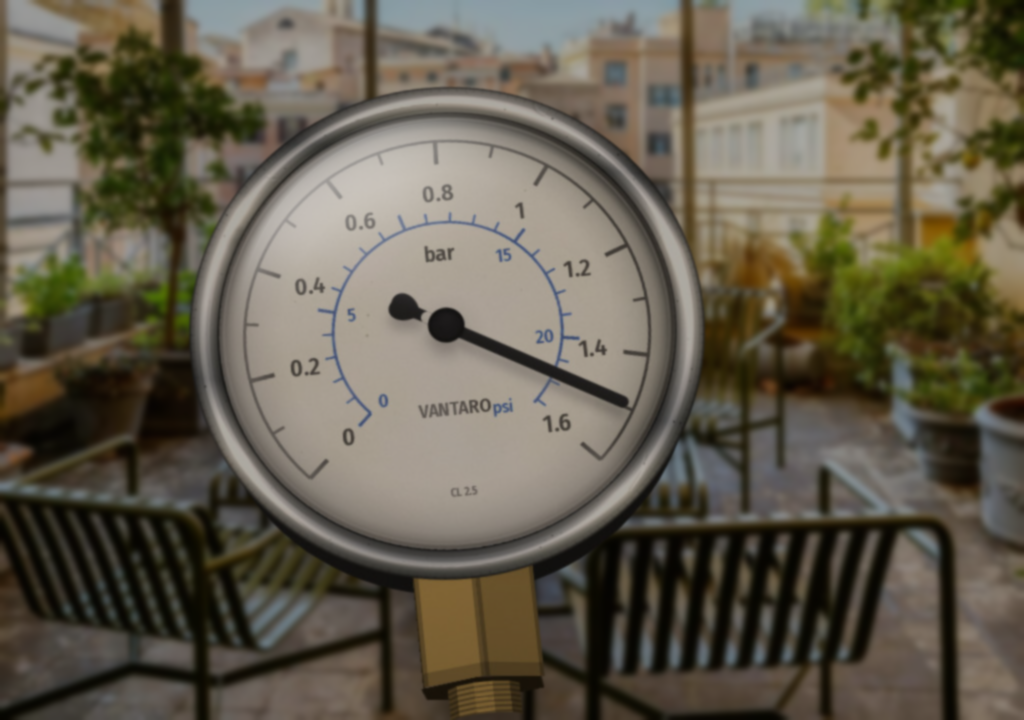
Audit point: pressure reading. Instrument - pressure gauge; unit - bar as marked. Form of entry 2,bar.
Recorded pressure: 1.5,bar
